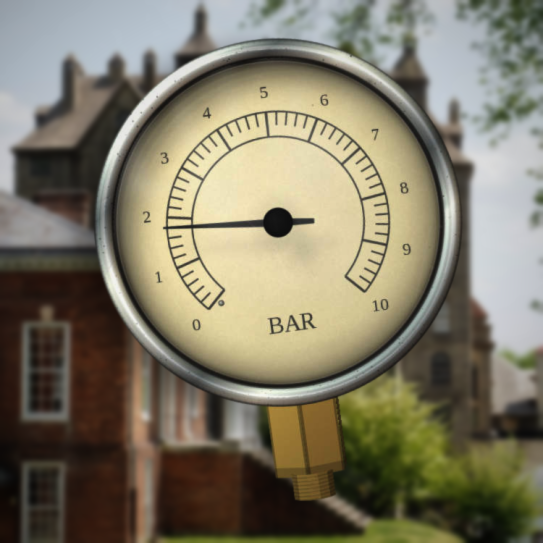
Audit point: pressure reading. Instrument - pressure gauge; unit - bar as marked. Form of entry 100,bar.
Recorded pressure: 1.8,bar
